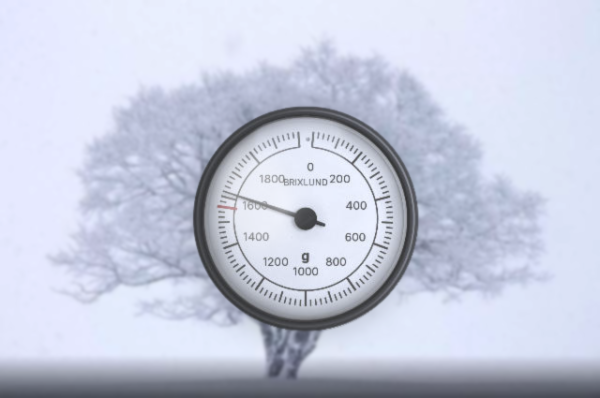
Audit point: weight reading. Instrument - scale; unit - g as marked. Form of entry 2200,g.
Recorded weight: 1620,g
